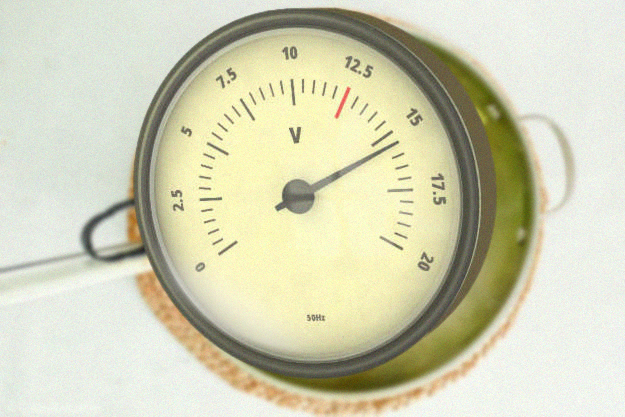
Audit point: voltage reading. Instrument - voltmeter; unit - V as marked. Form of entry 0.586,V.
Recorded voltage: 15.5,V
